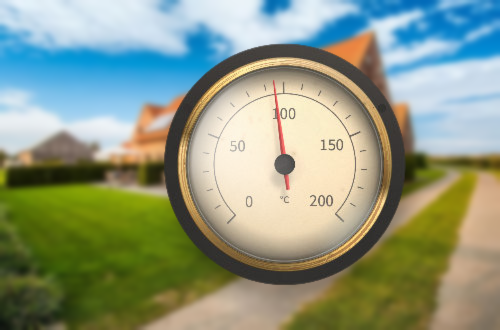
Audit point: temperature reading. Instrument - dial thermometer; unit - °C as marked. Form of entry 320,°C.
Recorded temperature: 95,°C
